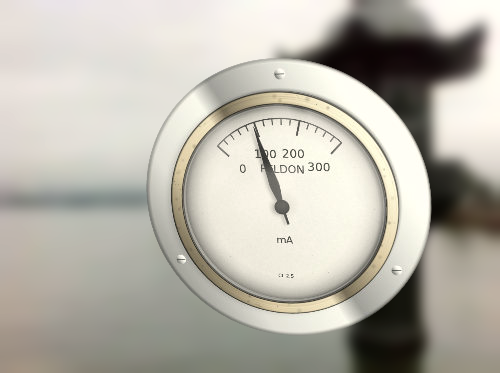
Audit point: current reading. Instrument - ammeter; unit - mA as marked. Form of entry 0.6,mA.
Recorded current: 100,mA
